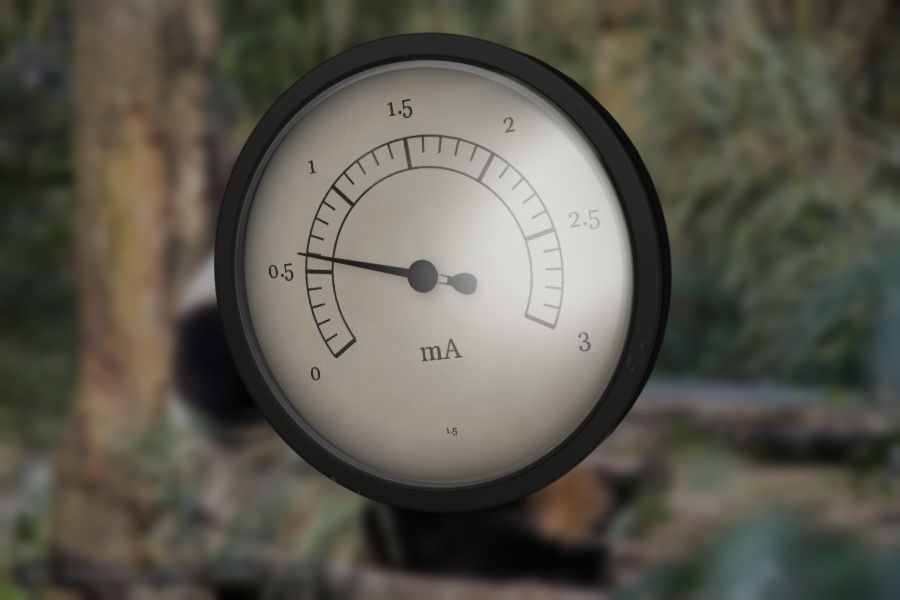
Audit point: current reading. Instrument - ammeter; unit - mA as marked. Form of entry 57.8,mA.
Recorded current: 0.6,mA
